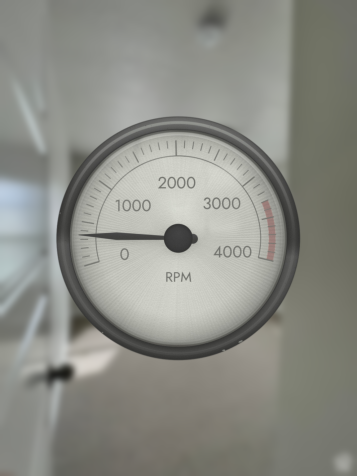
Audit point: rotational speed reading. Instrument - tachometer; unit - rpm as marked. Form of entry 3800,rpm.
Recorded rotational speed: 350,rpm
